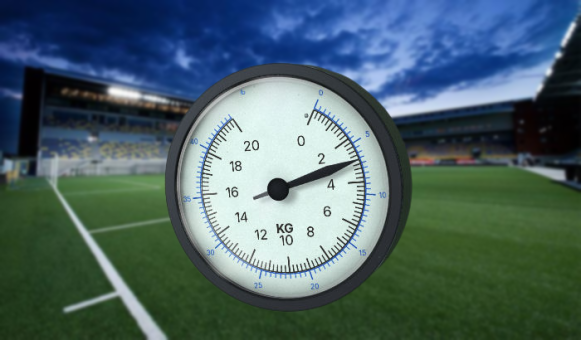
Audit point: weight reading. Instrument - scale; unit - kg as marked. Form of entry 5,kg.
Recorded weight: 3,kg
